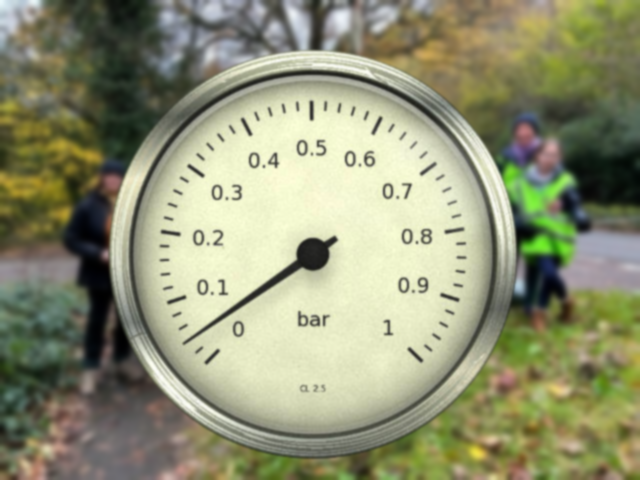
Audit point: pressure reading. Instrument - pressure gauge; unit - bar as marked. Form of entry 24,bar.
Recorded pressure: 0.04,bar
